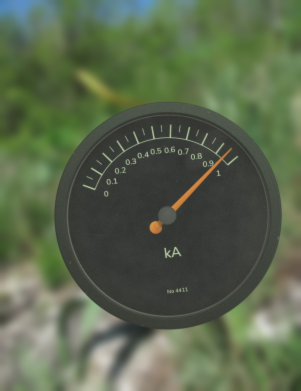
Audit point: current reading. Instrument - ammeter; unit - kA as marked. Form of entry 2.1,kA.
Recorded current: 0.95,kA
